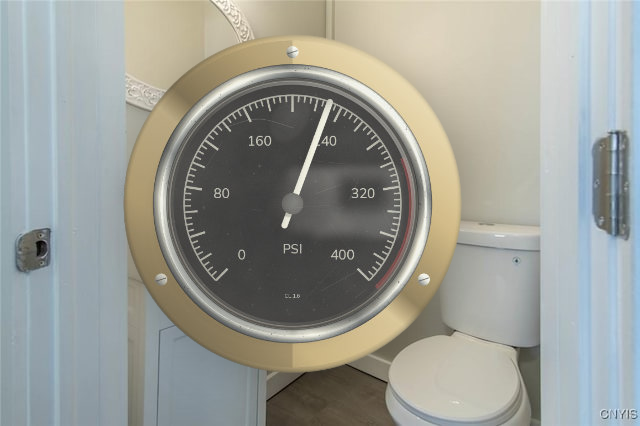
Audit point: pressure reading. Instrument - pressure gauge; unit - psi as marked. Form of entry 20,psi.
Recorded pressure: 230,psi
